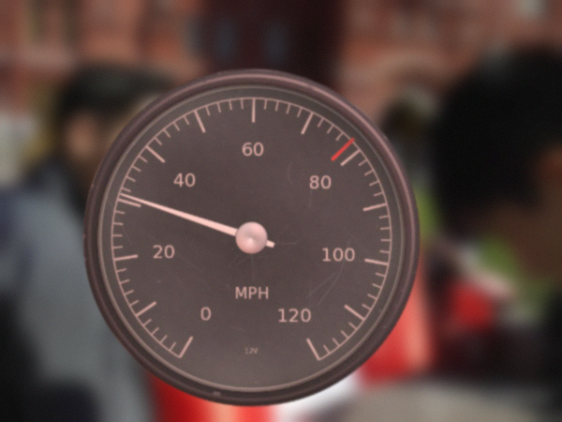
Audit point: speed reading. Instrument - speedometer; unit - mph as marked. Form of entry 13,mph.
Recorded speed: 31,mph
